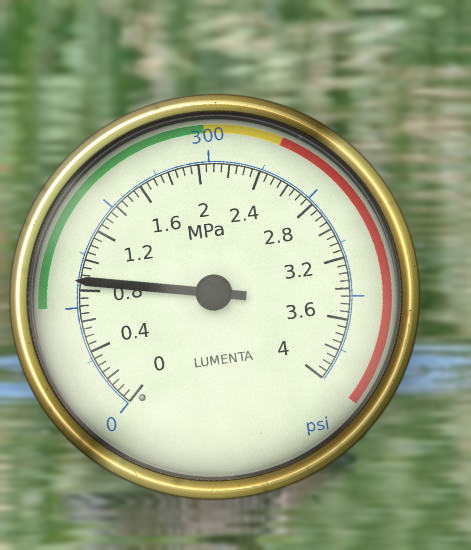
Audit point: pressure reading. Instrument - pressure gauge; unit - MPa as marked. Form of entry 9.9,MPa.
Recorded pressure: 0.85,MPa
